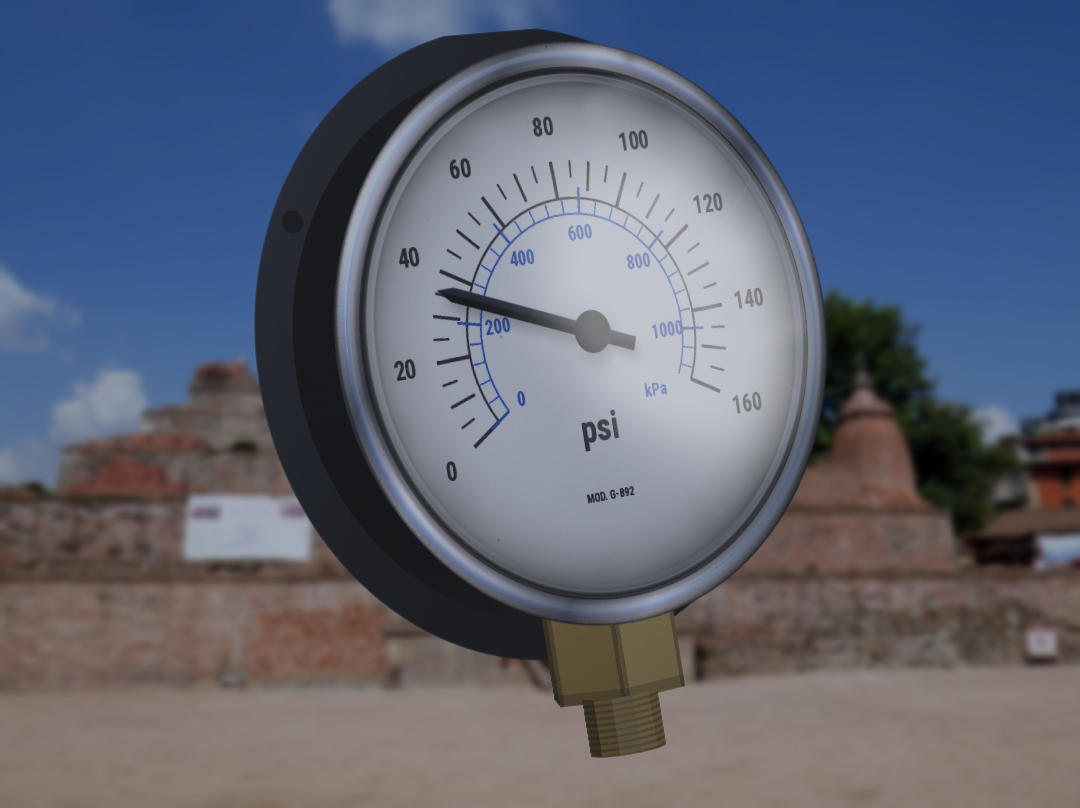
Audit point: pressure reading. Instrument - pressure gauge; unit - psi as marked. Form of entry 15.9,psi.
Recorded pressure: 35,psi
